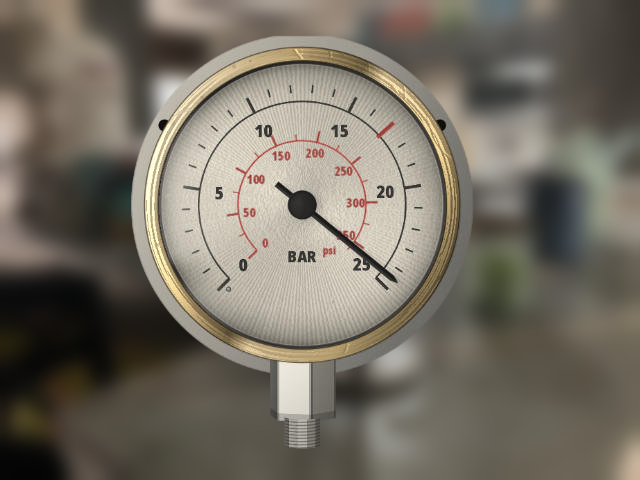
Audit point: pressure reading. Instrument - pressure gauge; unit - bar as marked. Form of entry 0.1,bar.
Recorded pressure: 24.5,bar
